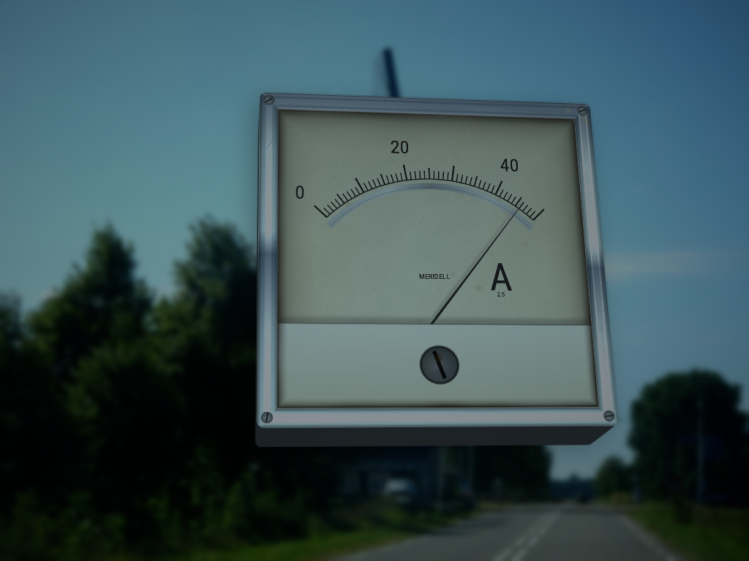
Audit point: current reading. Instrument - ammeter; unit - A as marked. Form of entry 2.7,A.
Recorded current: 46,A
